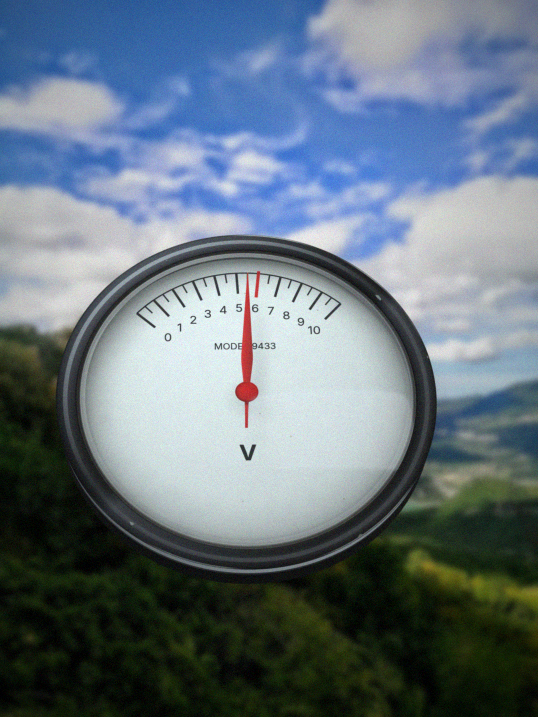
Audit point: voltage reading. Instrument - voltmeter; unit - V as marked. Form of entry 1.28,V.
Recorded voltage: 5.5,V
